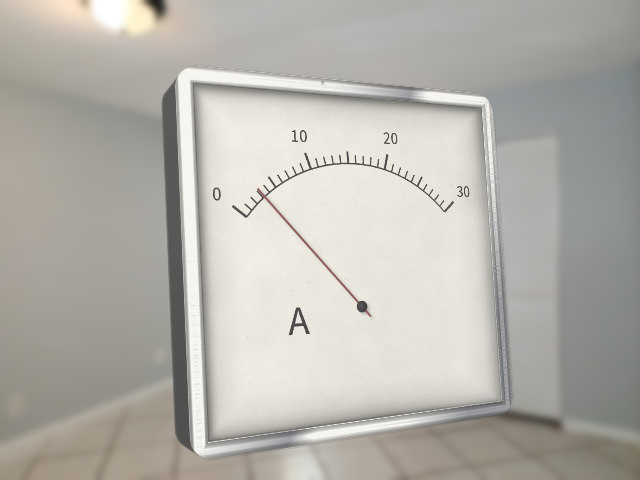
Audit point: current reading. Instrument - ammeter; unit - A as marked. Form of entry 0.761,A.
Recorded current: 3,A
